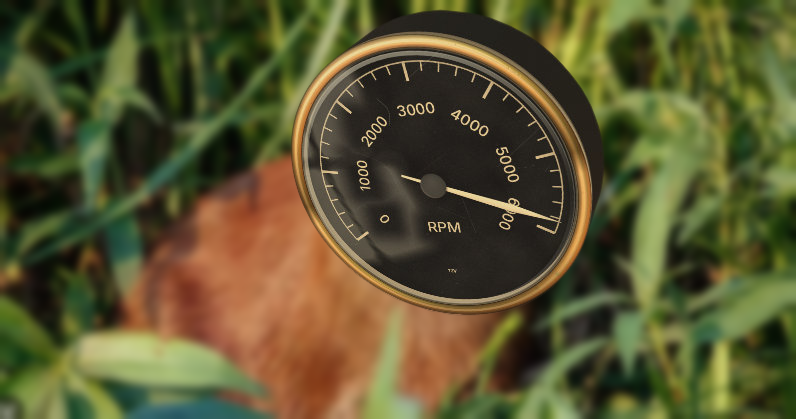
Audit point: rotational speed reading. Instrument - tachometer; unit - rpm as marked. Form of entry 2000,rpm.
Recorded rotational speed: 5800,rpm
